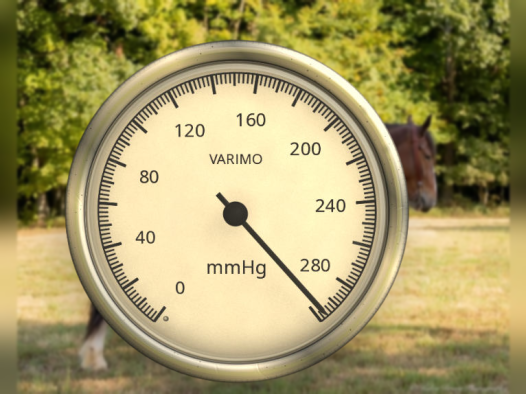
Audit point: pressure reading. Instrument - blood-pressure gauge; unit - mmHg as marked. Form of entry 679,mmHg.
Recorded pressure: 296,mmHg
